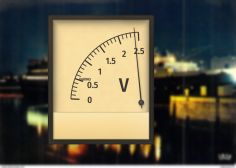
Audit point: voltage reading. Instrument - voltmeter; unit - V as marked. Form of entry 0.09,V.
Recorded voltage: 2.4,V
